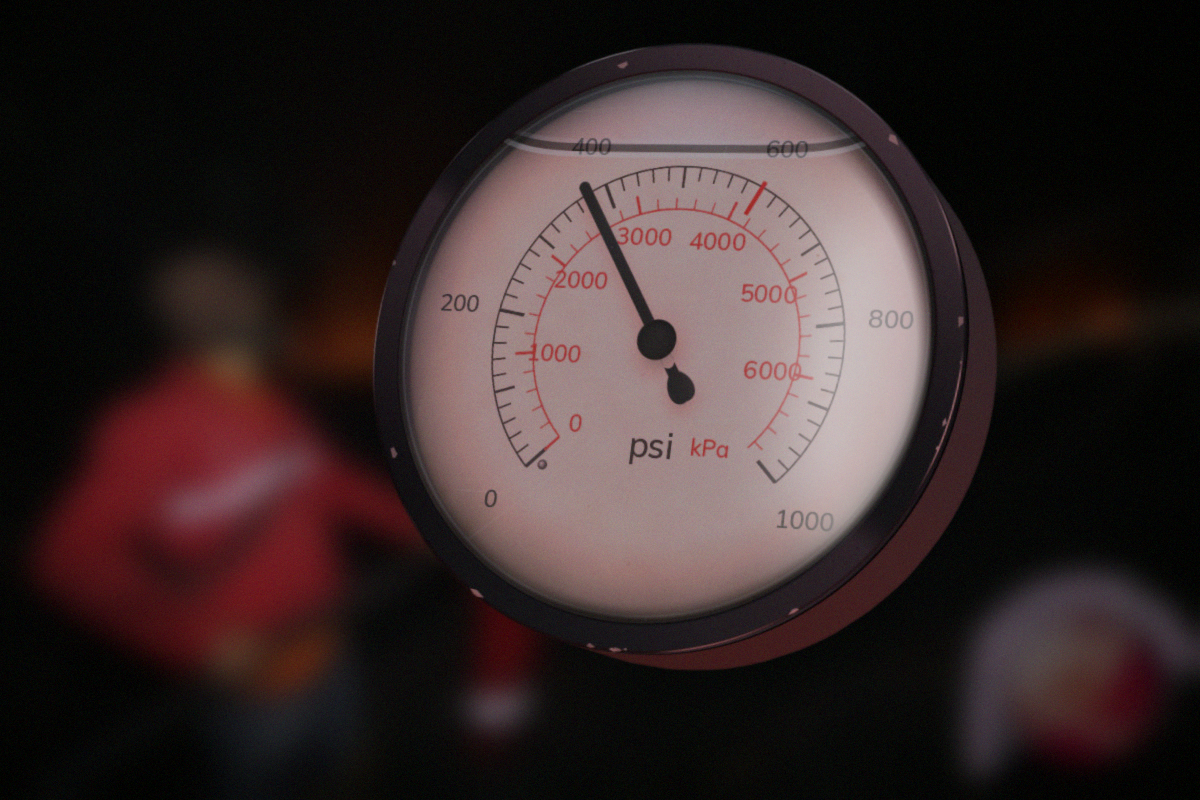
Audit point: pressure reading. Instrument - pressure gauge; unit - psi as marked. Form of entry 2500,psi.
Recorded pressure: 380,psi
